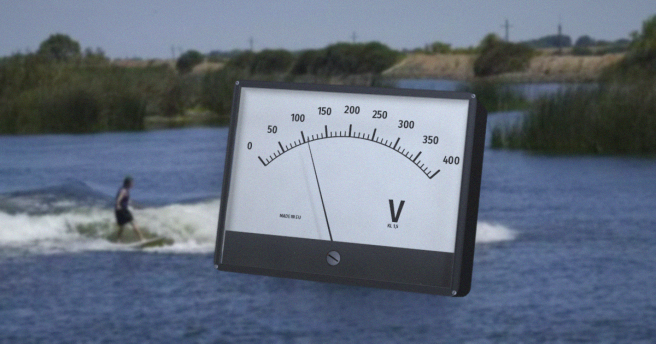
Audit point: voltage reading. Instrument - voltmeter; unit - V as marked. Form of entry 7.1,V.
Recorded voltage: 110,V
